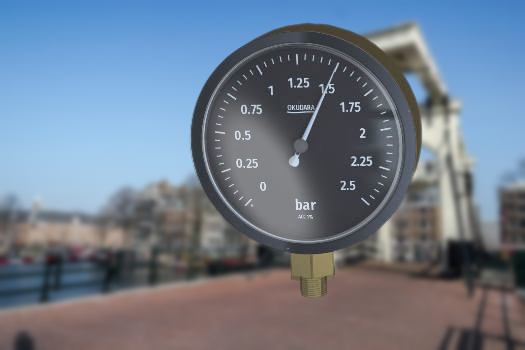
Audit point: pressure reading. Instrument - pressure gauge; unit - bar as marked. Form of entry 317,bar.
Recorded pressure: 1.5,bar
